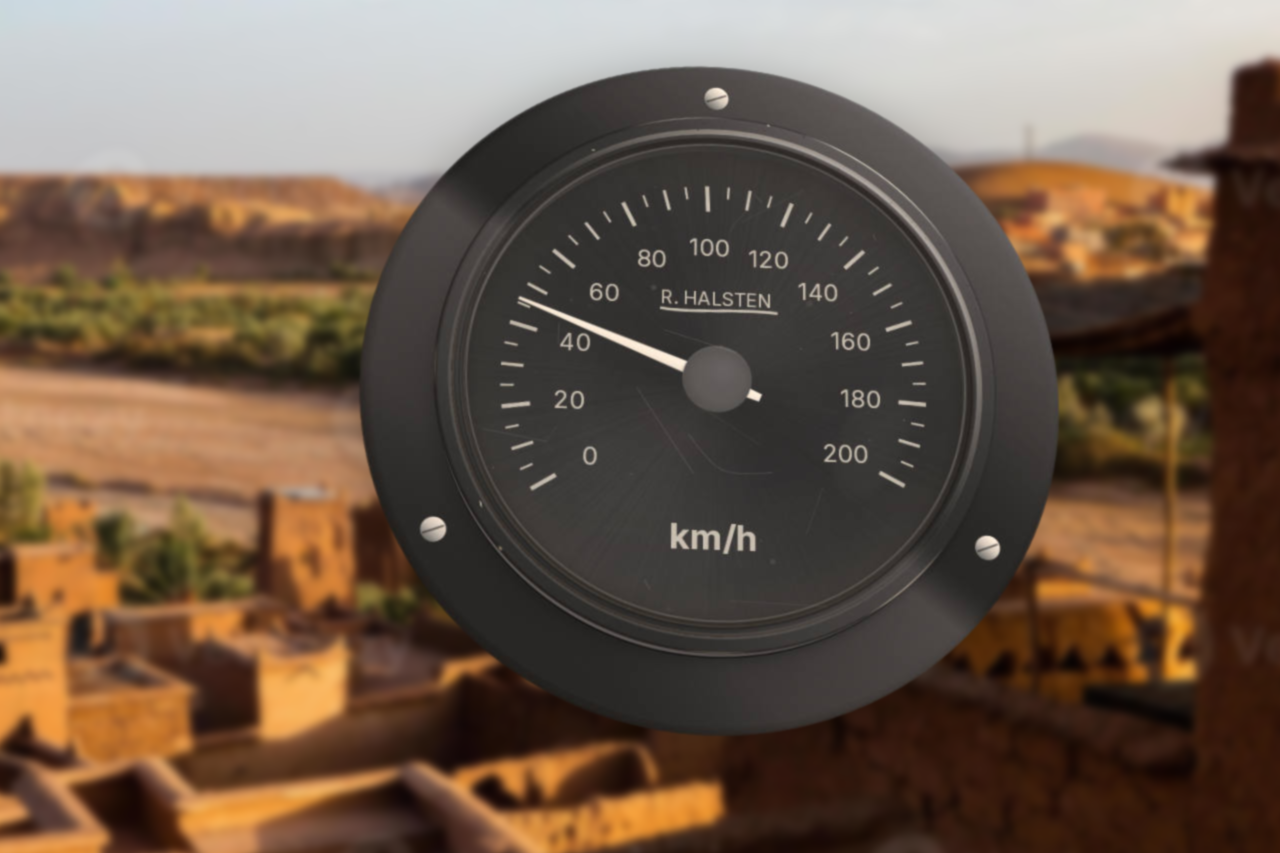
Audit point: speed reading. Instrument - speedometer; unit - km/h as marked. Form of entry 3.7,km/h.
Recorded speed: 45,km/h
